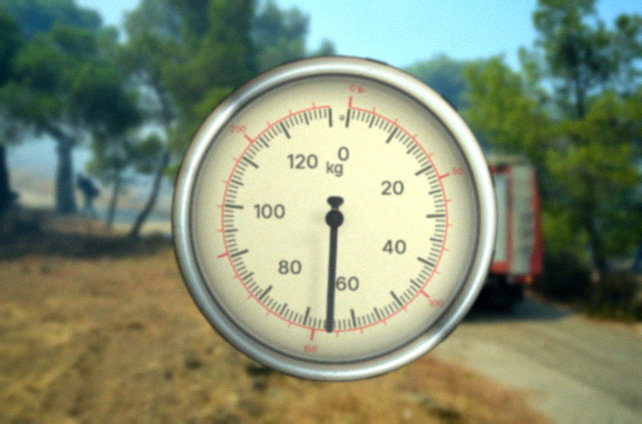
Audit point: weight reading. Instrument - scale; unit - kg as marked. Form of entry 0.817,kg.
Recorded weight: 65,kg
